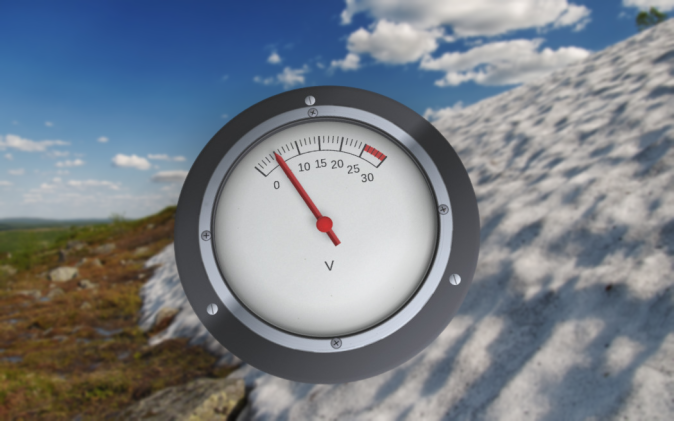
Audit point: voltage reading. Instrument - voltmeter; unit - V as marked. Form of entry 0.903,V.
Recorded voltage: 5,V
